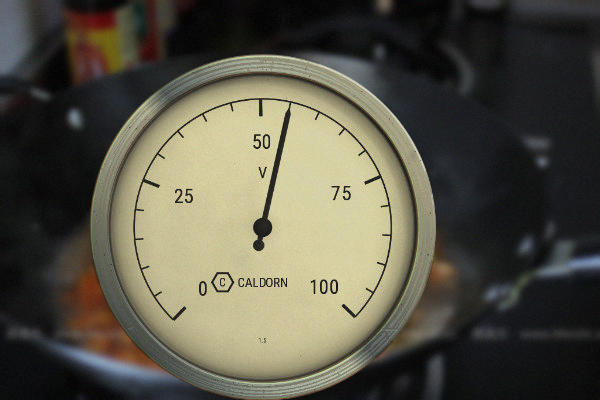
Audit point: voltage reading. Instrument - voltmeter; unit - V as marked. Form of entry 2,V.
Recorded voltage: 55,V
